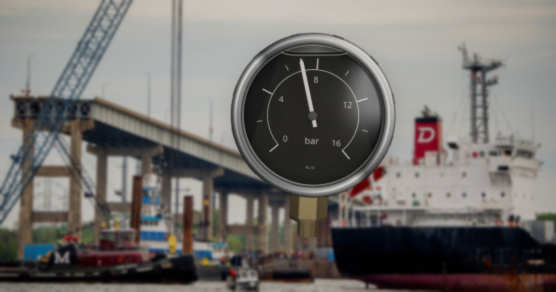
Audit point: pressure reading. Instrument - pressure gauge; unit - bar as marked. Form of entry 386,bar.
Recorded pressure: 7,bar
